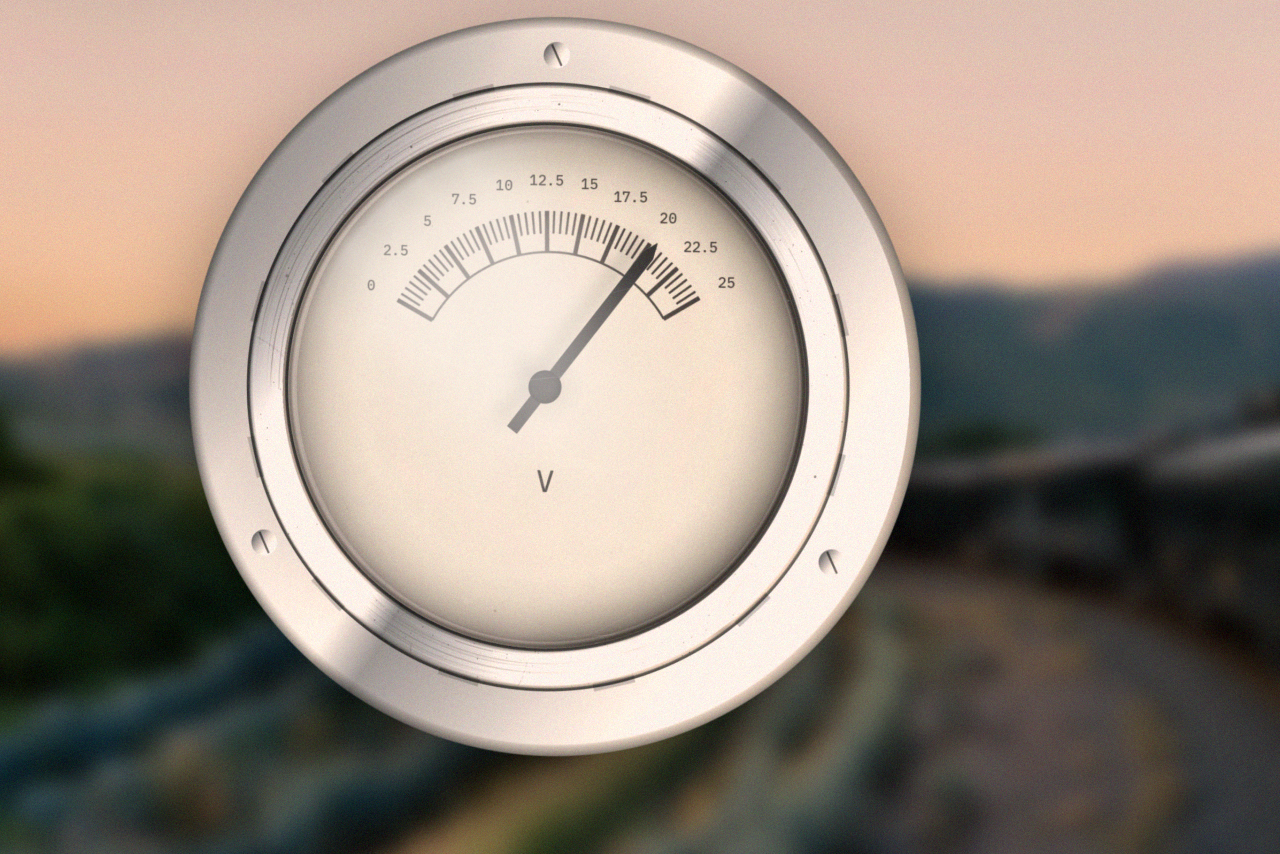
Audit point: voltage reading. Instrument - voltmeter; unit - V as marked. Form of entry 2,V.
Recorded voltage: 20.5,V
